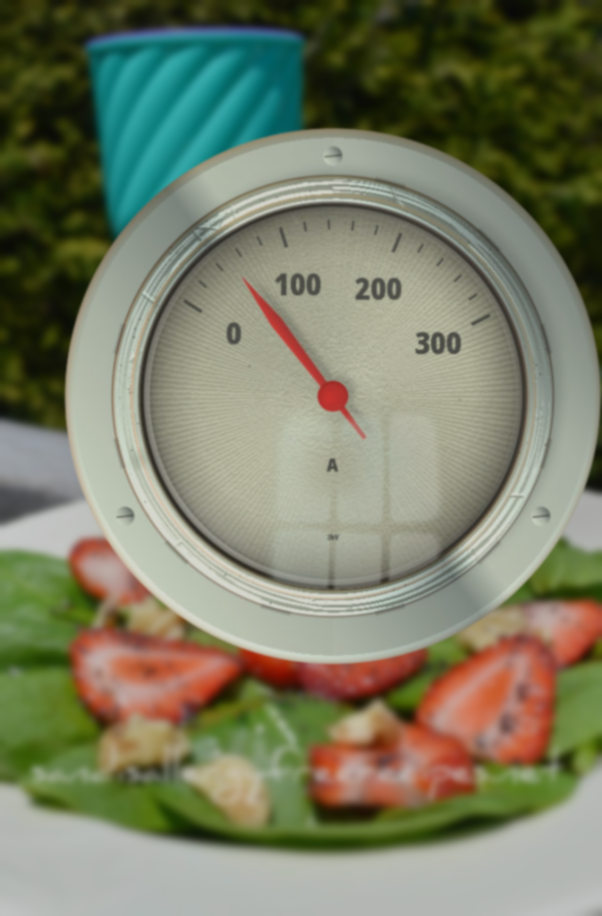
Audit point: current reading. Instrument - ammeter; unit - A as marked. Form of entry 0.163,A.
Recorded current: 50,A
